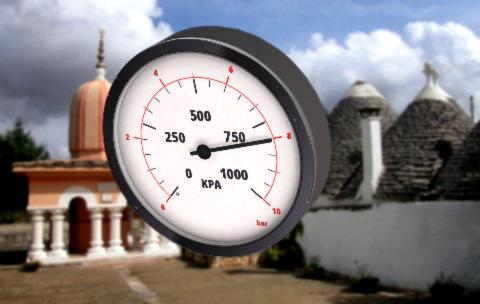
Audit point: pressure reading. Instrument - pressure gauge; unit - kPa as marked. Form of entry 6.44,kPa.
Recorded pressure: 800,kPa
